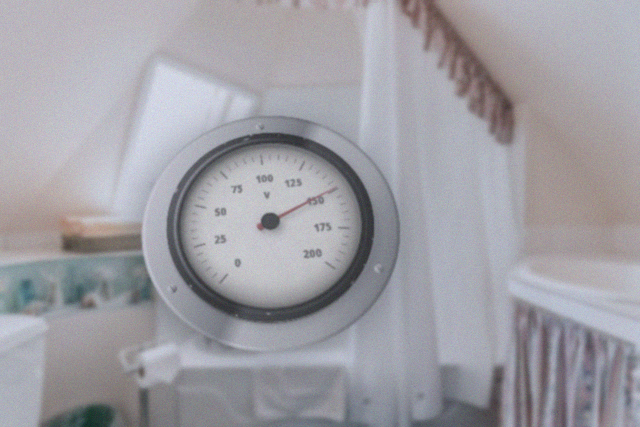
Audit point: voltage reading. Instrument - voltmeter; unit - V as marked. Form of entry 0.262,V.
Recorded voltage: 150,V
